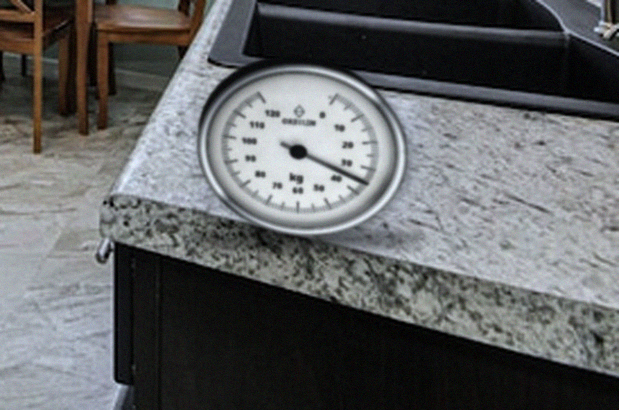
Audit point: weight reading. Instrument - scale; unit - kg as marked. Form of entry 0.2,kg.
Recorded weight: 35,kg
